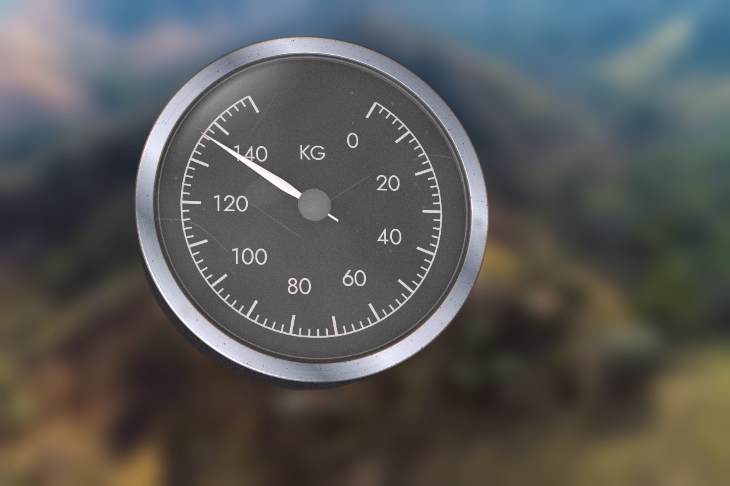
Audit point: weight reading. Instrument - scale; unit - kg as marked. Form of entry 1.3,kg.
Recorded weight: 136,kg
